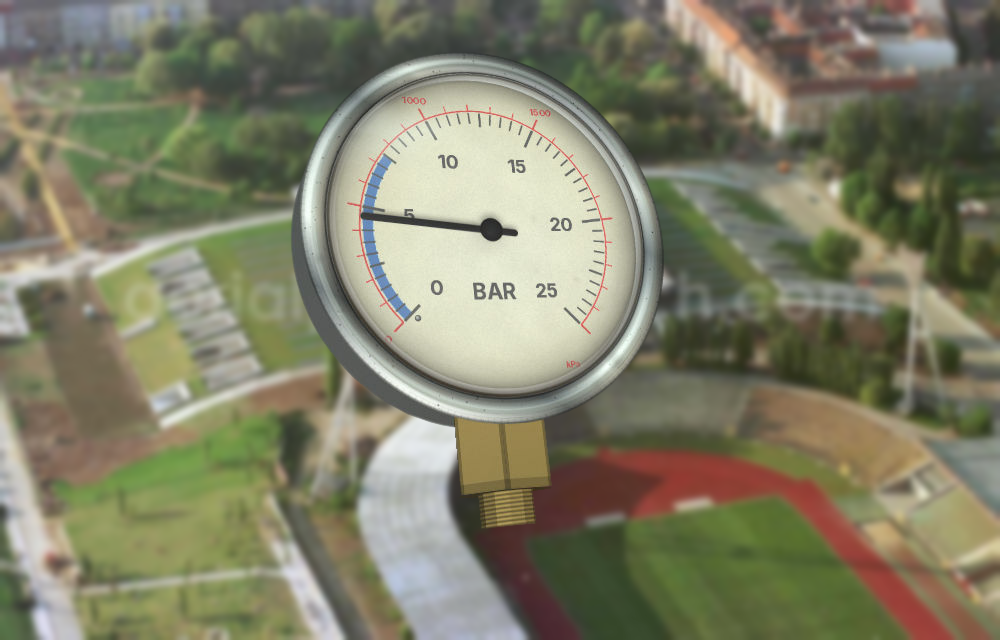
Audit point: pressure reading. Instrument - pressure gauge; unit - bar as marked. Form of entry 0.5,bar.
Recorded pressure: 4.5,bar
